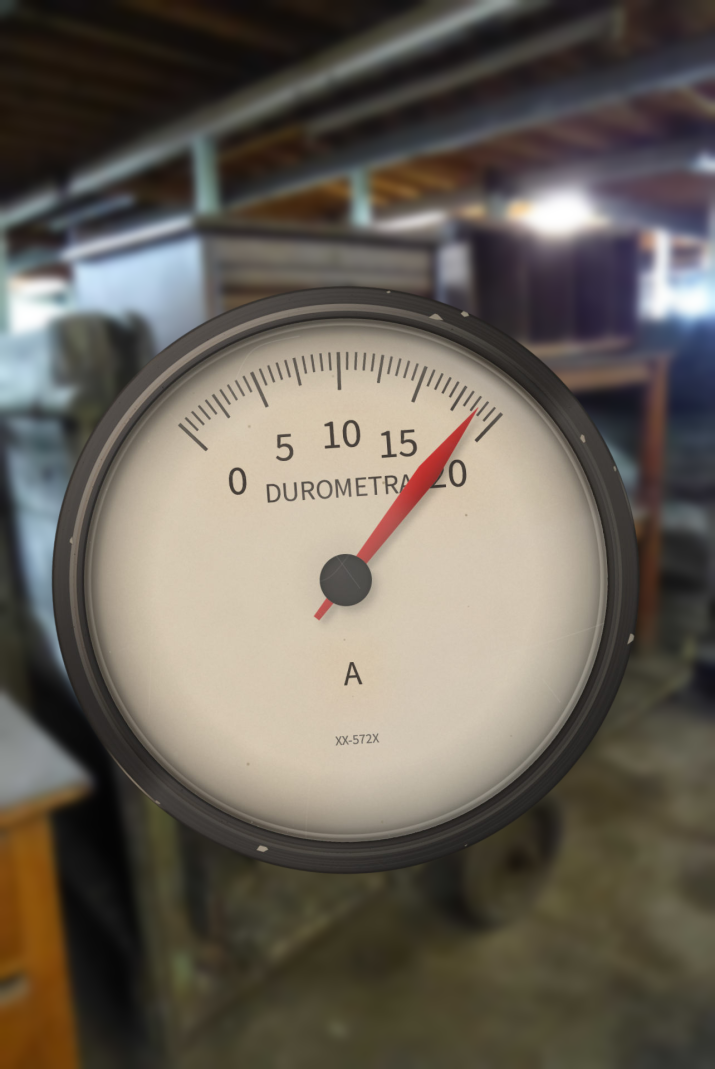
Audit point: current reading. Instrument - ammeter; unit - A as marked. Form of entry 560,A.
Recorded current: 18.75,A
